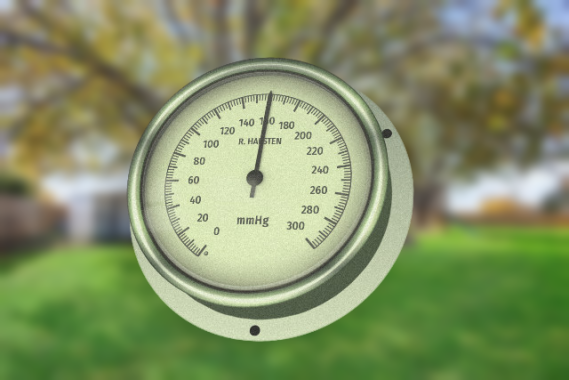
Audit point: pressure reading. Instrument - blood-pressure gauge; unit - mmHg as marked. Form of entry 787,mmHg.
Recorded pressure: 160,mmHg
